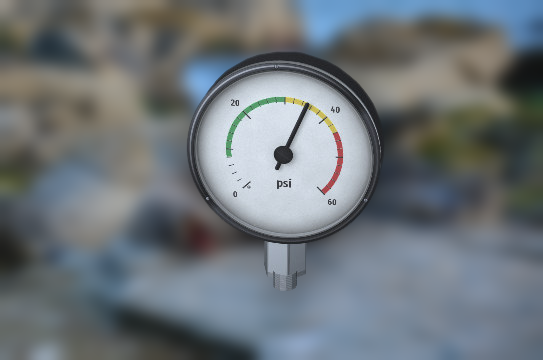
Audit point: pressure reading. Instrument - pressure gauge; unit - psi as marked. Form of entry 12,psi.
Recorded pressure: 35,psi
